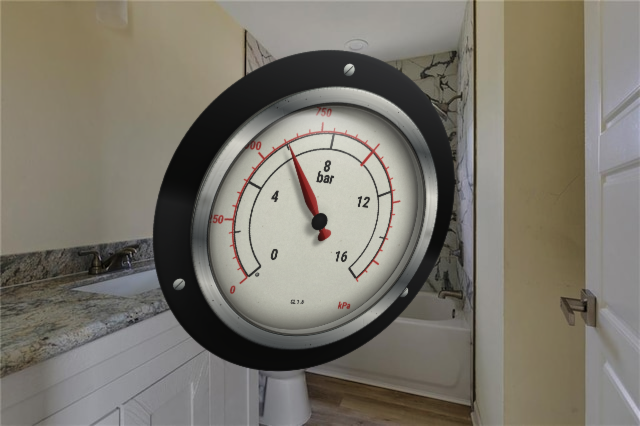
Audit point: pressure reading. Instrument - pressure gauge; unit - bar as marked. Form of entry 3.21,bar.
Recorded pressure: 6,bar
